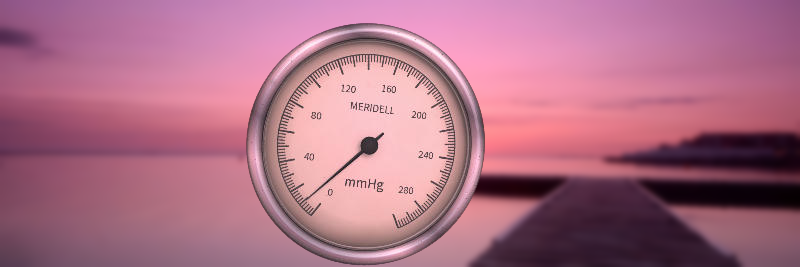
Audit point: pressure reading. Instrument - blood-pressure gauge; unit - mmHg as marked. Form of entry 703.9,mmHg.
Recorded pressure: 10,mmHg
